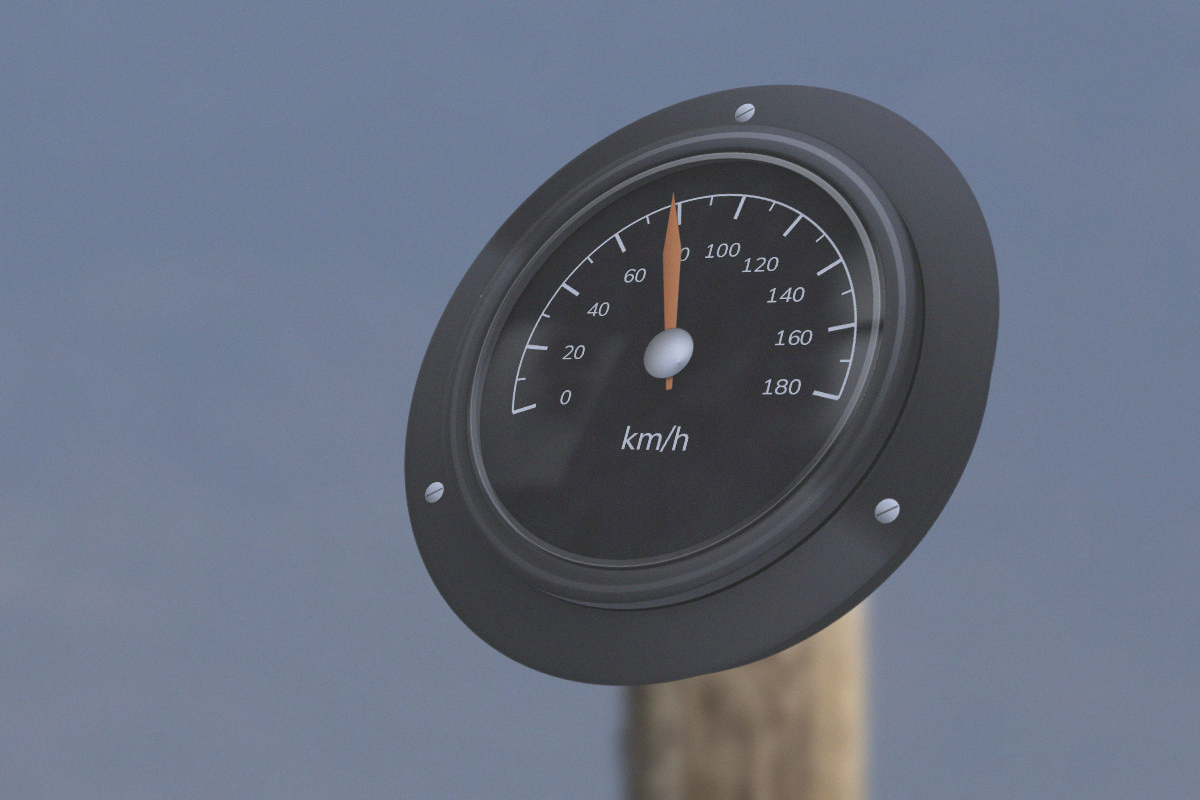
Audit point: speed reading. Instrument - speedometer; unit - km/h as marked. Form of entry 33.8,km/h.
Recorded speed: 80,km/h
